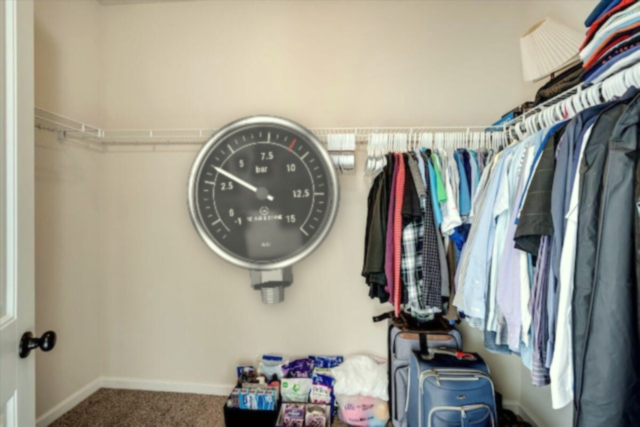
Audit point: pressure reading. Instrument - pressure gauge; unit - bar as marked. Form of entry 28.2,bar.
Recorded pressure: 3.5,bar
